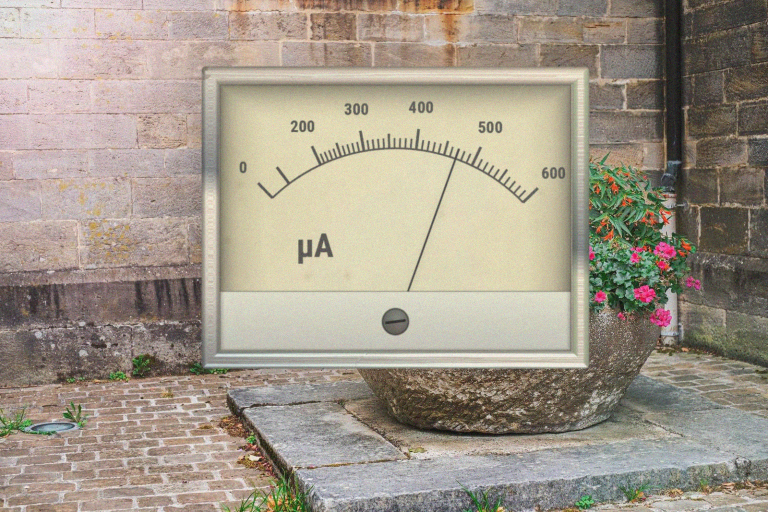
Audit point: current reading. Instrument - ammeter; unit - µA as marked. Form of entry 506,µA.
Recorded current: 470,µA
